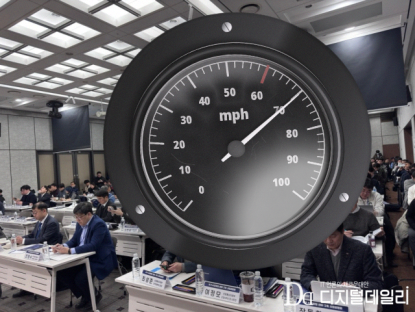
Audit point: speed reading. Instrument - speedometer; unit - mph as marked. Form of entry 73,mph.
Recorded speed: 70,mph
